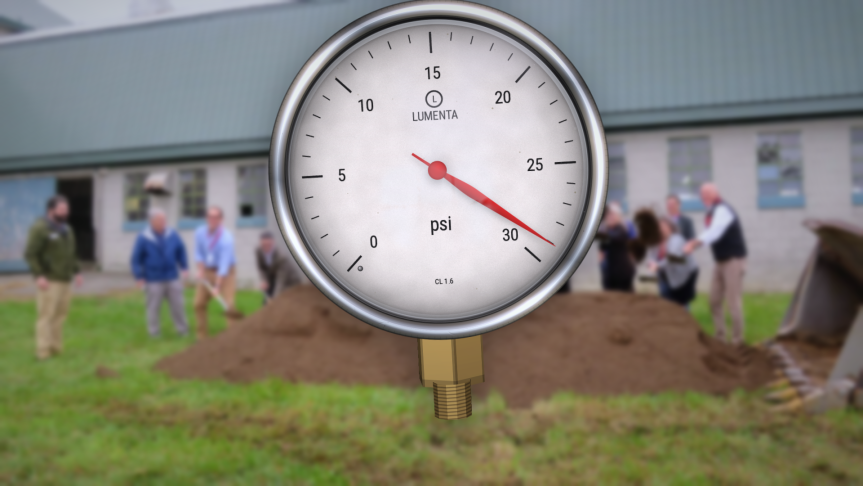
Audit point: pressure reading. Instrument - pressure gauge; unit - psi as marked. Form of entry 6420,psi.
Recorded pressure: 29,psi
